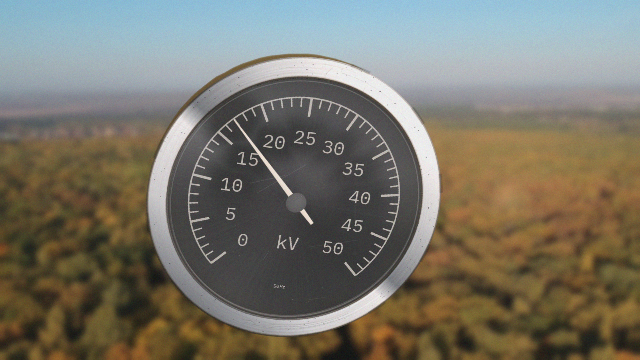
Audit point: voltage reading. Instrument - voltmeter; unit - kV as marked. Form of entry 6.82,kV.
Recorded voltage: 17,kV
